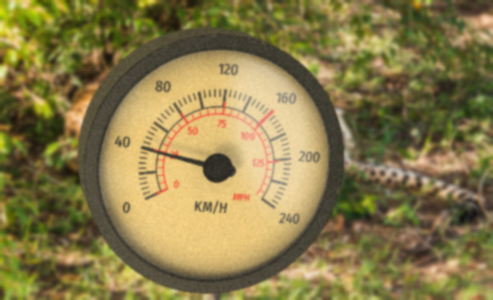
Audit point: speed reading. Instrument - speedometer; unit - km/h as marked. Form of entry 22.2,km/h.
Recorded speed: 40,km/h
